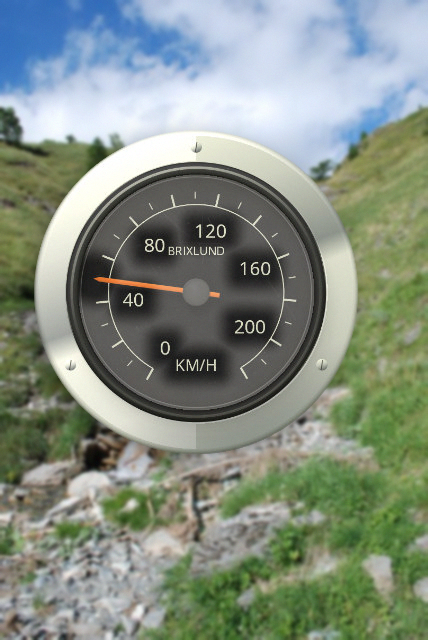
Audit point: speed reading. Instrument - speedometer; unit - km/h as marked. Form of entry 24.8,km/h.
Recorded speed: 50,km/h
